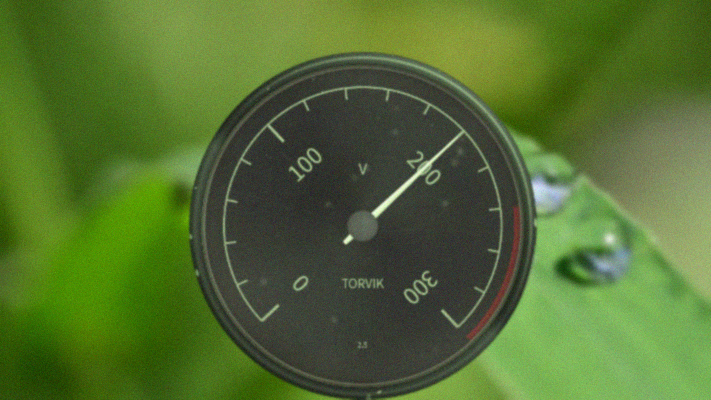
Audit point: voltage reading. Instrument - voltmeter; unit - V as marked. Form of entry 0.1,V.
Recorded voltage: 200,V
